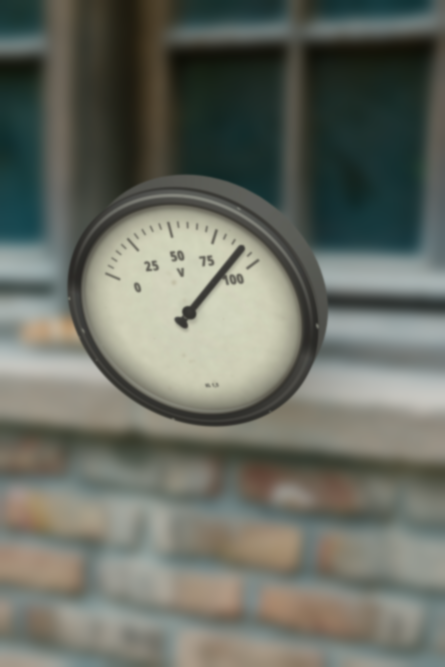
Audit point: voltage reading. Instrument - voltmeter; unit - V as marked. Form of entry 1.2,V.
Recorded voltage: 90,V
